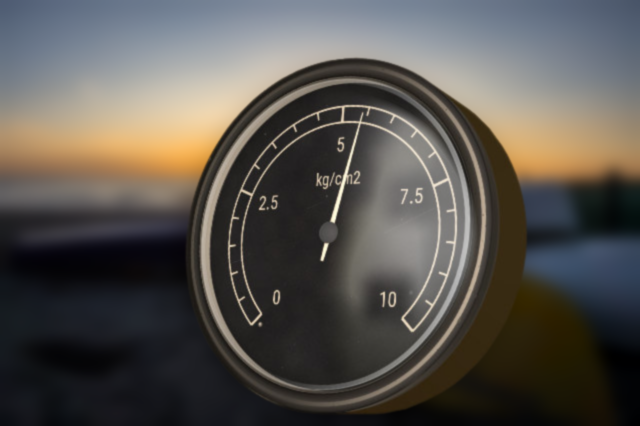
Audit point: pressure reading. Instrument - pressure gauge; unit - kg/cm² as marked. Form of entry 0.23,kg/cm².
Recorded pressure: 5.5,kg/cm²
